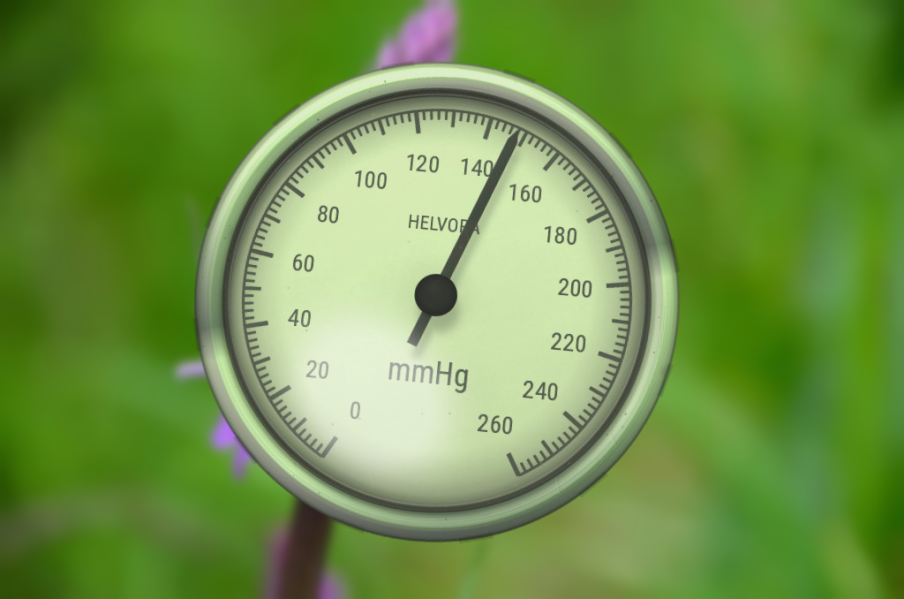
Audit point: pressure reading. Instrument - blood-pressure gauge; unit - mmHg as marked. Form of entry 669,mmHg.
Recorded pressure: 148,mmHg
